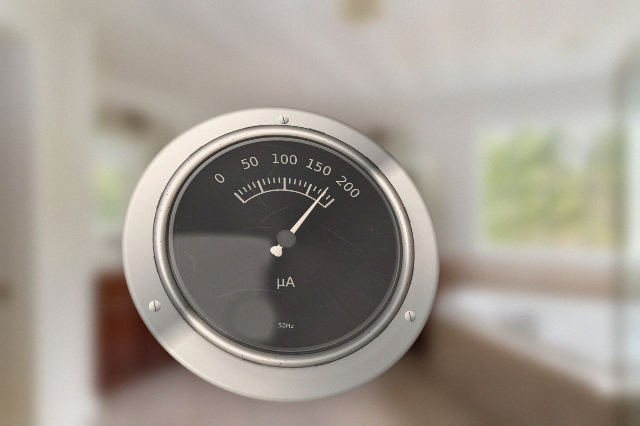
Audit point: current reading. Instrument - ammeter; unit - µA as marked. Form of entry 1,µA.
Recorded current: 180,µA
